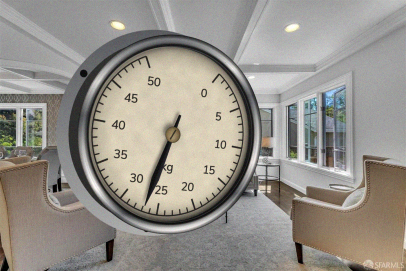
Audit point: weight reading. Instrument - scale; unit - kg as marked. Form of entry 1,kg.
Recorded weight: 27,kg
